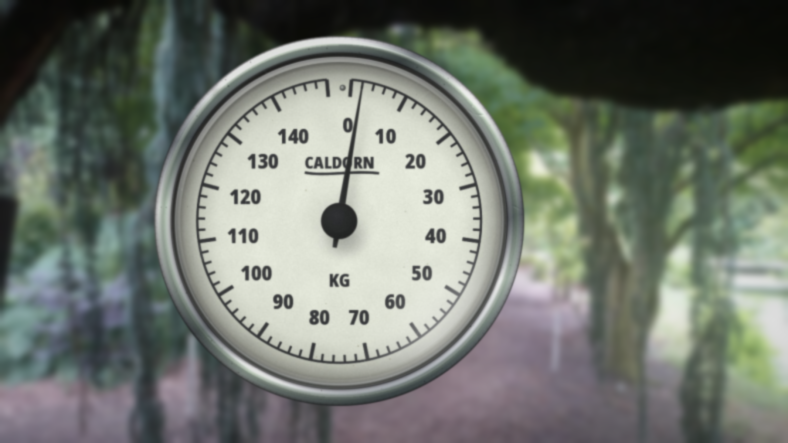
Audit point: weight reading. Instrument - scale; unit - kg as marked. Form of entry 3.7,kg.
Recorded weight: 2,kg
